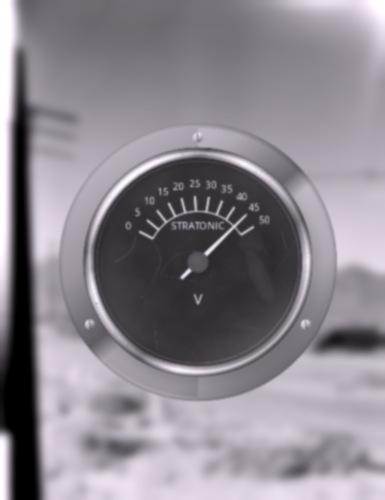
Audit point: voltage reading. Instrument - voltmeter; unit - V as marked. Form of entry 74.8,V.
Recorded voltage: 45,V
